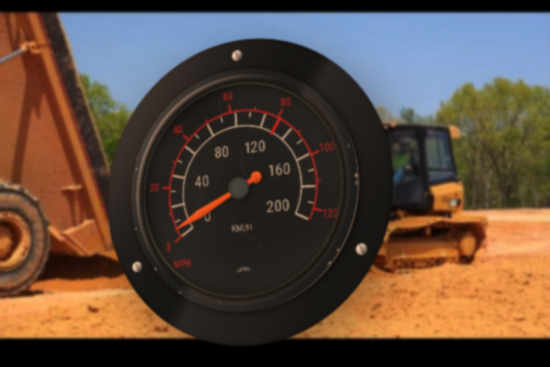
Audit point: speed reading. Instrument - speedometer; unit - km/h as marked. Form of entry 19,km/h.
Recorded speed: 5,km/h
